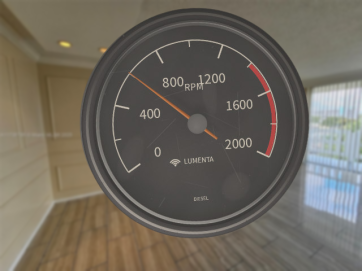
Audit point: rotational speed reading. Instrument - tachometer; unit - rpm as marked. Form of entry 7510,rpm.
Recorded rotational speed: 600,rpm
